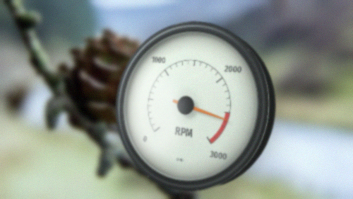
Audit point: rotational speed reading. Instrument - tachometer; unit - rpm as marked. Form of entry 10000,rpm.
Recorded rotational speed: 2600,rpm
